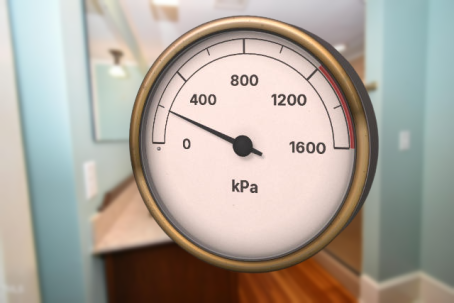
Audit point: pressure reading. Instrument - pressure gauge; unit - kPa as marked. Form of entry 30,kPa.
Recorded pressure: 200,kPa
